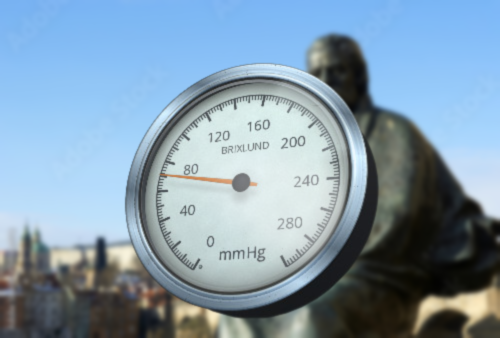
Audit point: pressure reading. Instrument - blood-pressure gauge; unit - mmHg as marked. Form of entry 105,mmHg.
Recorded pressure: 70,mmHg
